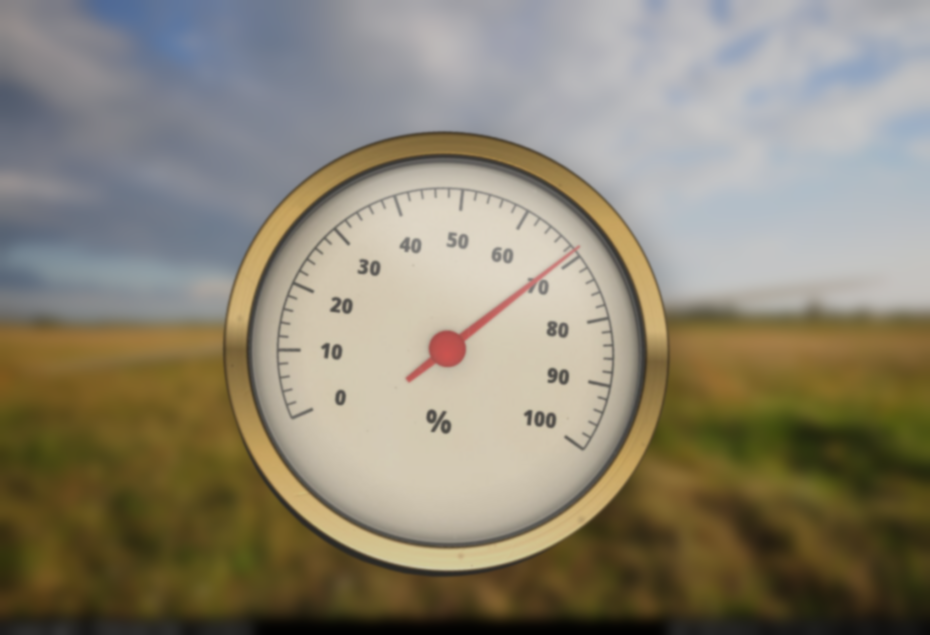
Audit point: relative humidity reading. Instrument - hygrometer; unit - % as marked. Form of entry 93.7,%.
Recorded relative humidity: 69,%
